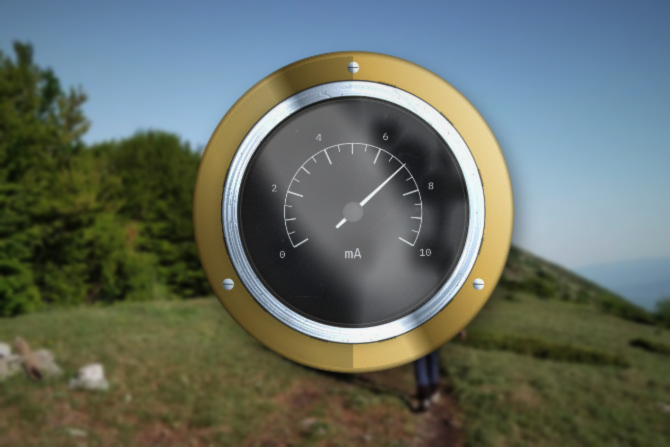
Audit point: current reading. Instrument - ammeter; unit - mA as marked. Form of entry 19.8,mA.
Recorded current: 7,mA
